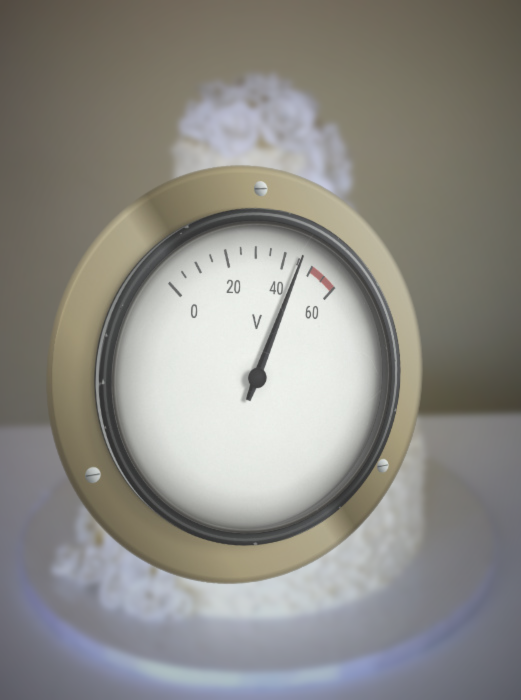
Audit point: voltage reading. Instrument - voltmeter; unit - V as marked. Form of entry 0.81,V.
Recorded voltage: 45,V
